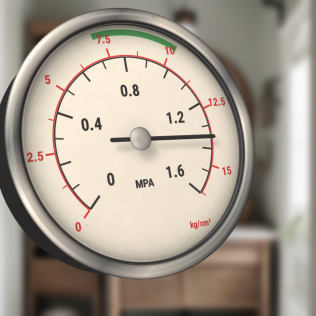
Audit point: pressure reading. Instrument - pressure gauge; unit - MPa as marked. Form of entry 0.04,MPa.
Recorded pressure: 1.35,MPa
